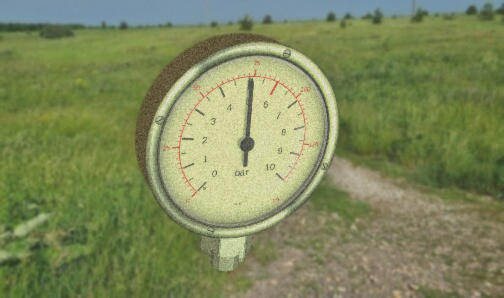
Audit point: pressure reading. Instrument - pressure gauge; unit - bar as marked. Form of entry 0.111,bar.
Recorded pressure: 5,bar
